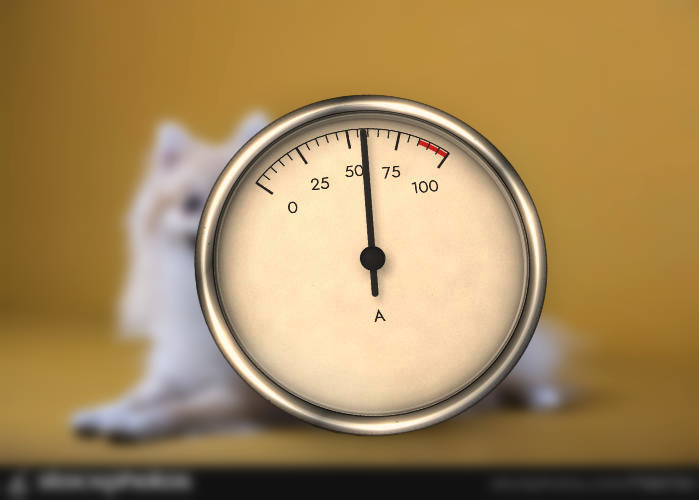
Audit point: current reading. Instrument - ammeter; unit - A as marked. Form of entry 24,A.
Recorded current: 57.5,A
